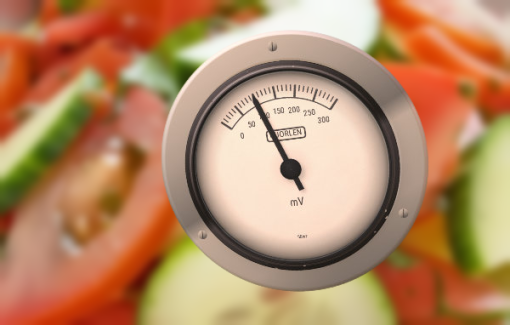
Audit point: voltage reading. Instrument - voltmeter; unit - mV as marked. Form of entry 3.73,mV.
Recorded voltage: 100,mV
